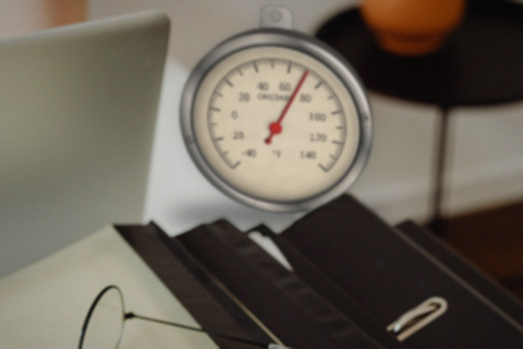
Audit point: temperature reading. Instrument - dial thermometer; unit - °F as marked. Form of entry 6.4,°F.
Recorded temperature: 70,°F
